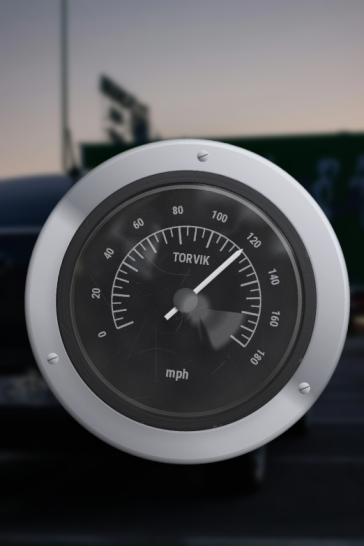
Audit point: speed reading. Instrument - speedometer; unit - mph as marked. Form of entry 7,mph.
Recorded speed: 120,mph
